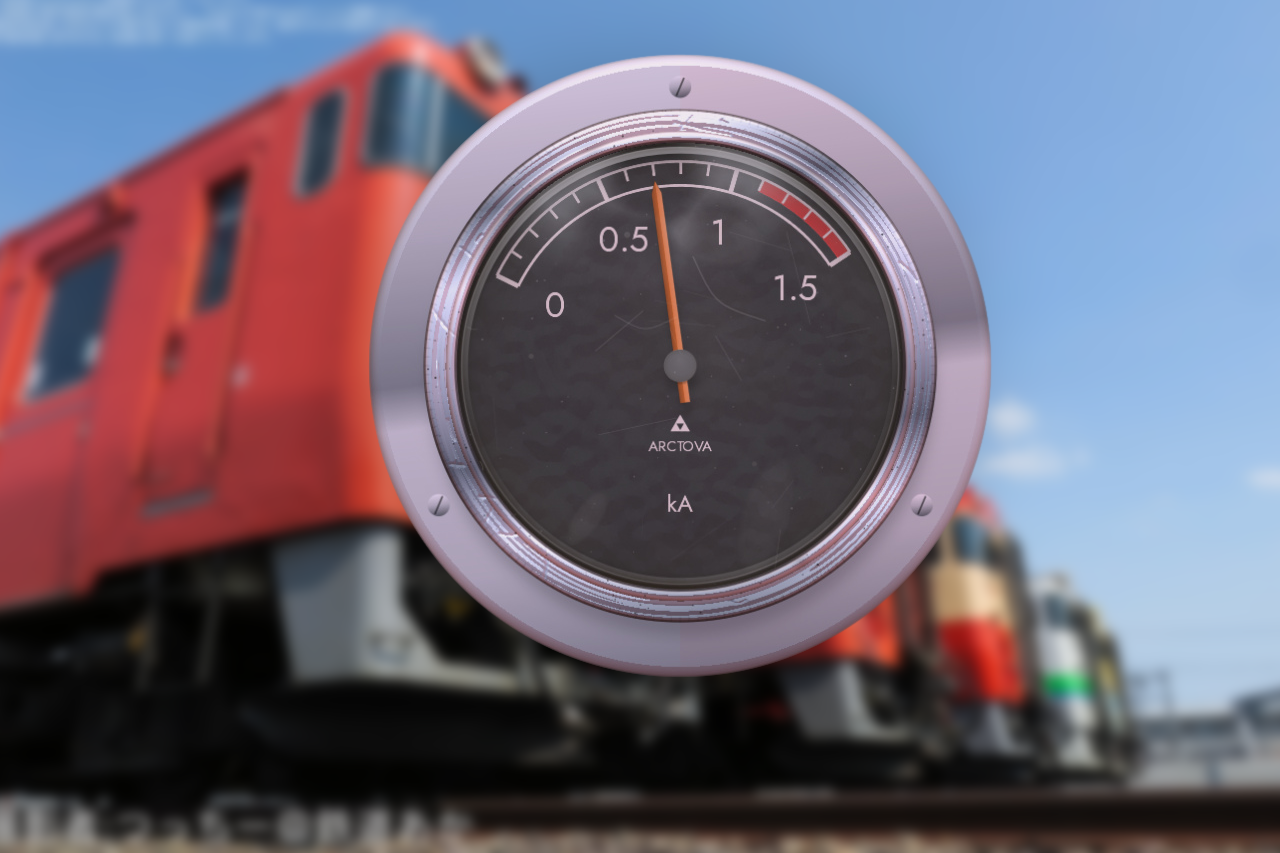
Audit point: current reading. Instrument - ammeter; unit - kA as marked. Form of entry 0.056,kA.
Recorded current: 0.7,kA
